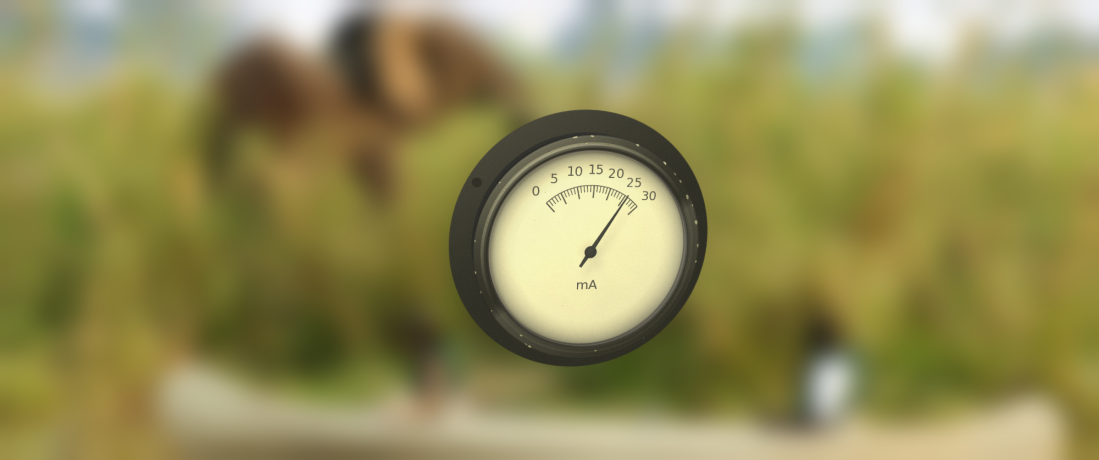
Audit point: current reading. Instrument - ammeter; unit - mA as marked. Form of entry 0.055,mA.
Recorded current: 25,mA
